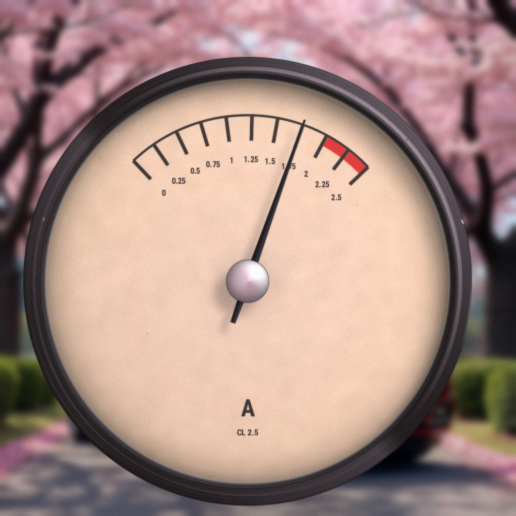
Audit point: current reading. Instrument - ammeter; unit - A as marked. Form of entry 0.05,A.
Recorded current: 1.75,A
